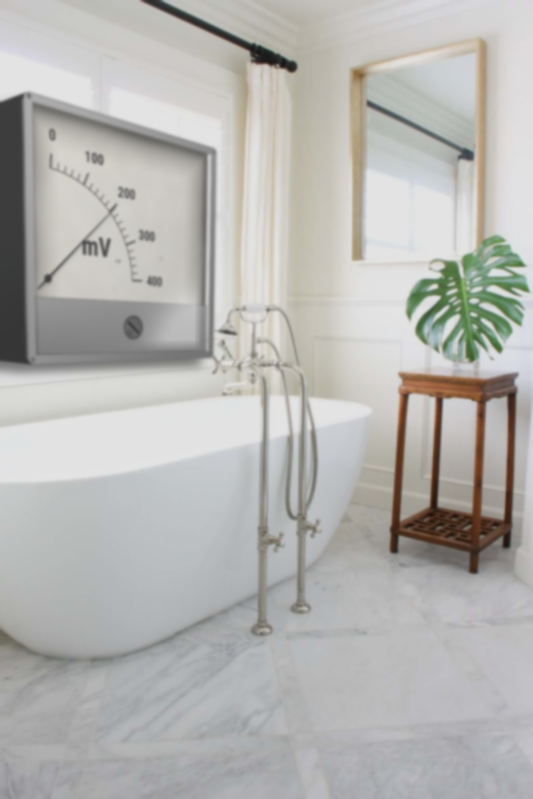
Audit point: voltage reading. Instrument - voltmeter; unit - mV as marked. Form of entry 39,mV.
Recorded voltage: 200,mV
